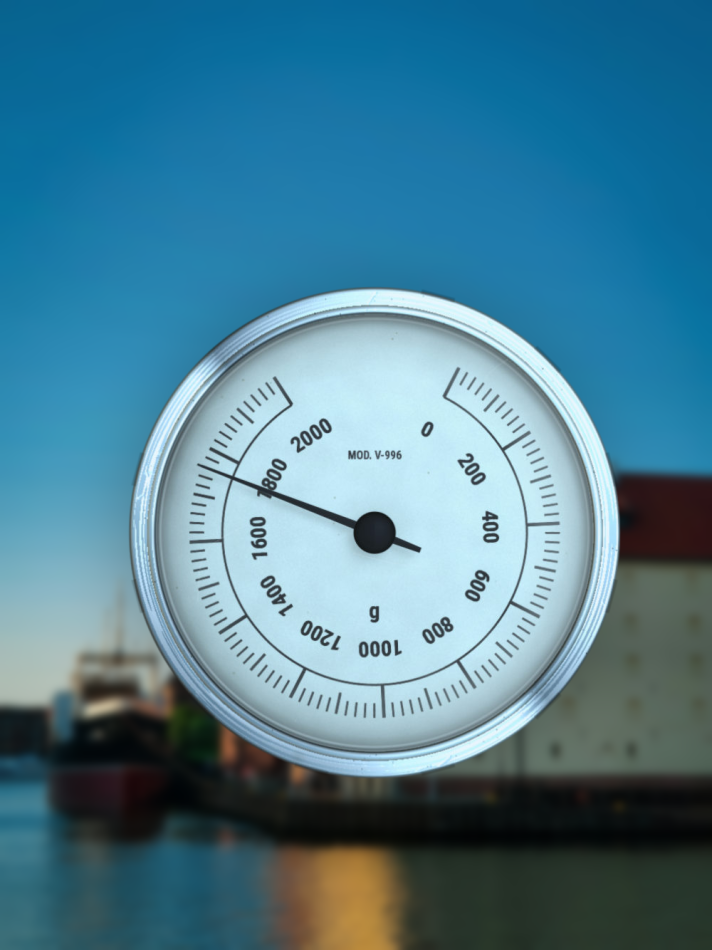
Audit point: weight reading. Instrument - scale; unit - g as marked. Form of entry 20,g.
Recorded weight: 1760,g
